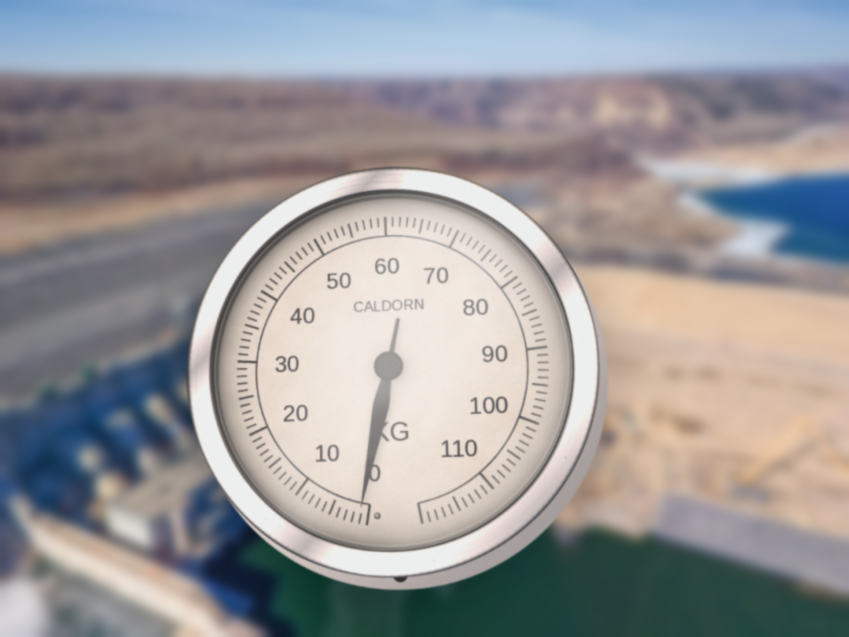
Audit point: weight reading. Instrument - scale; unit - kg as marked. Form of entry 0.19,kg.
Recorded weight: 1,kg
